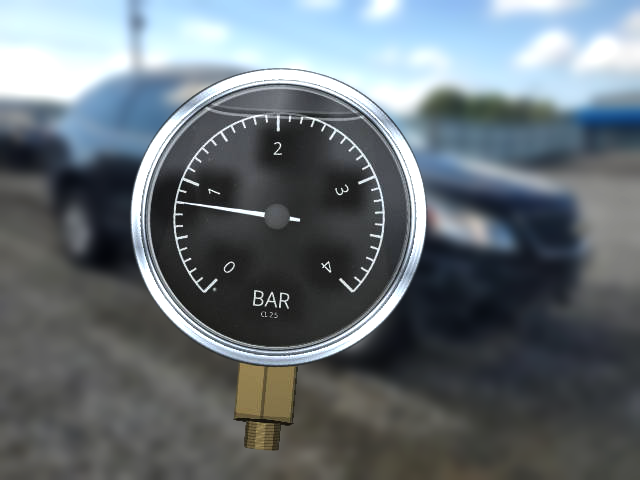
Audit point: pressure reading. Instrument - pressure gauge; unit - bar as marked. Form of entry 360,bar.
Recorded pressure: 0.8,bar
